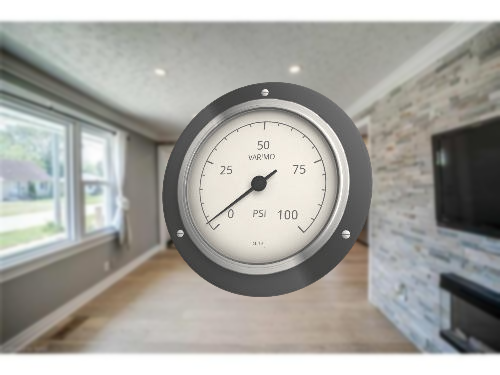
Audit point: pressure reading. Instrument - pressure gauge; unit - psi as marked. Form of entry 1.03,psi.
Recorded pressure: 2.5,psi
